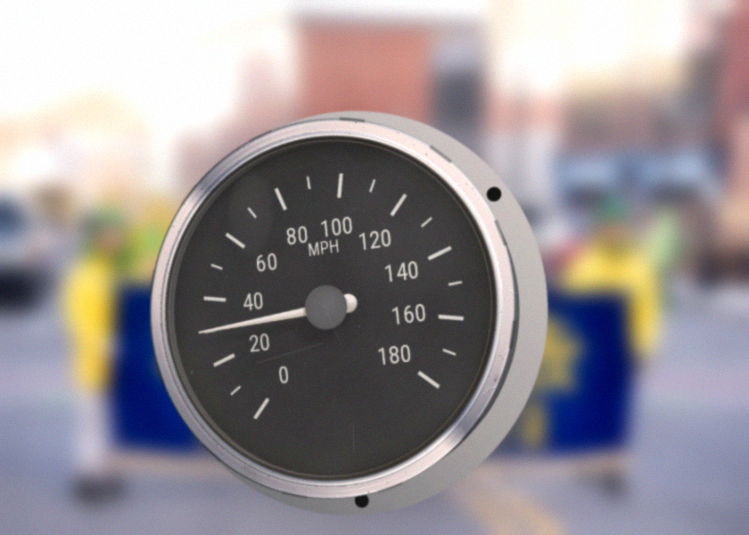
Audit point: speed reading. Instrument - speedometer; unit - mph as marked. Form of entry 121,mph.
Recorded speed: 30,mph
